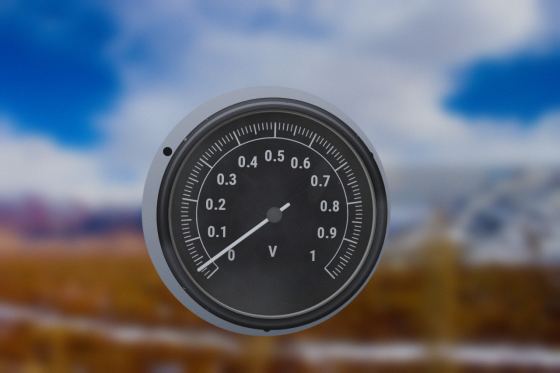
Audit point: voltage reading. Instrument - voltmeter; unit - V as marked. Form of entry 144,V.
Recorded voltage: 0.03,V
